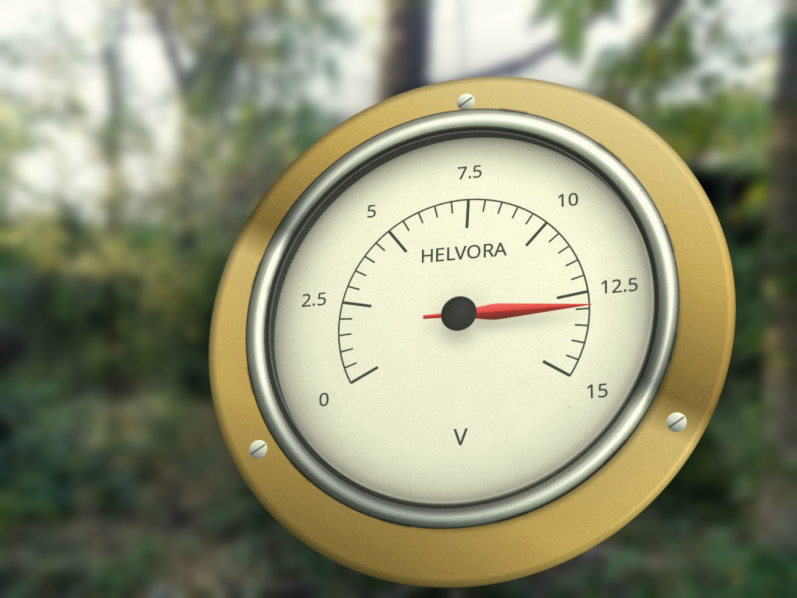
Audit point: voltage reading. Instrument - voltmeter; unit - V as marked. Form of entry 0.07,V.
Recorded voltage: 13,V
